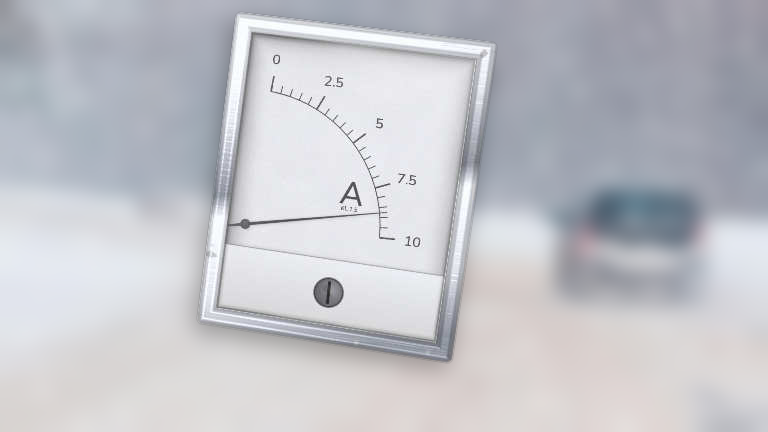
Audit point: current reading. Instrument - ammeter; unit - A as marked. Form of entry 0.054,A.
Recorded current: 8.75,A
